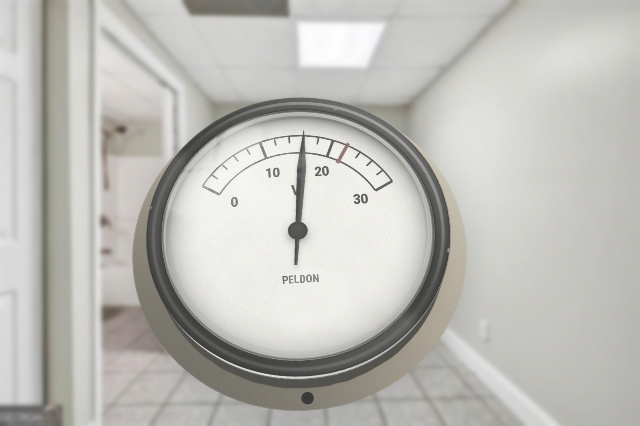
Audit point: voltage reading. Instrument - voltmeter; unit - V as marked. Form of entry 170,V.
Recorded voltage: 16,V
